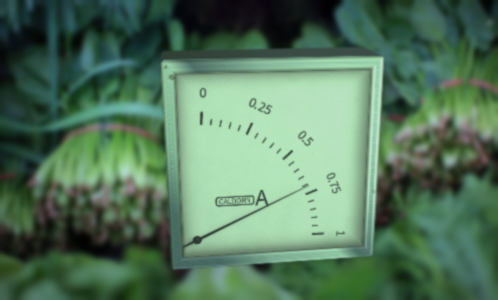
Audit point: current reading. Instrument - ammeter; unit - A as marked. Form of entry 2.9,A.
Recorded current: 0.7,A
